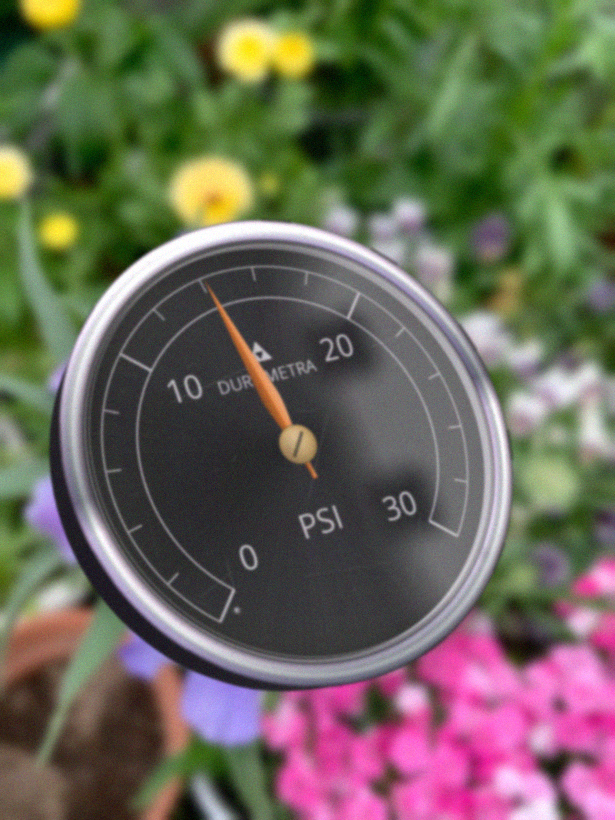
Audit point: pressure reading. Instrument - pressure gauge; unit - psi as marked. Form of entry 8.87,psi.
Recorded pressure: 14,psi
